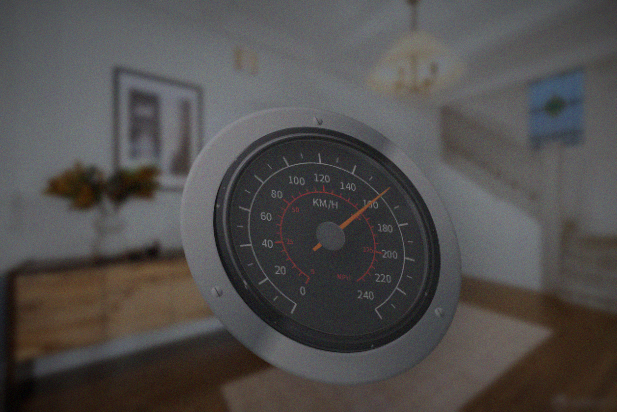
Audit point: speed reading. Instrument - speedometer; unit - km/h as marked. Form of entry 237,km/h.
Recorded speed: 160,km/h
